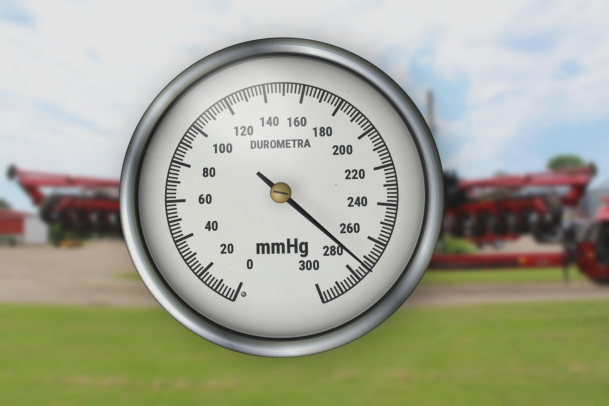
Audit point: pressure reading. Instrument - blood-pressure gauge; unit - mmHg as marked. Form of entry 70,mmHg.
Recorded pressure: 274,mmHg
